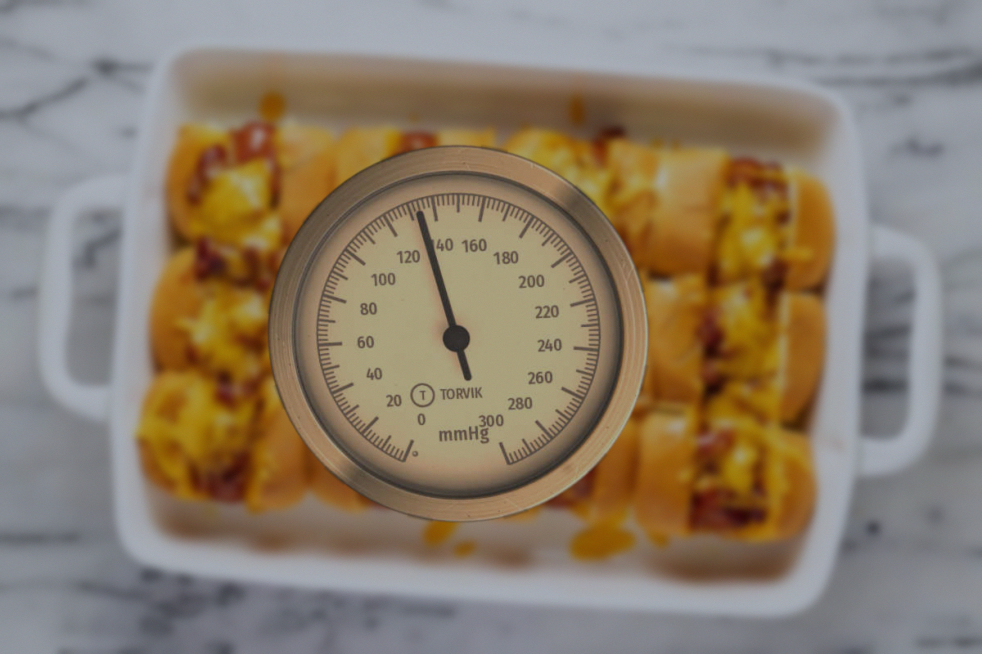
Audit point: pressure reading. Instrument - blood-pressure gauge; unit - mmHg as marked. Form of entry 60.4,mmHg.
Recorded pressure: 134,mmHg
